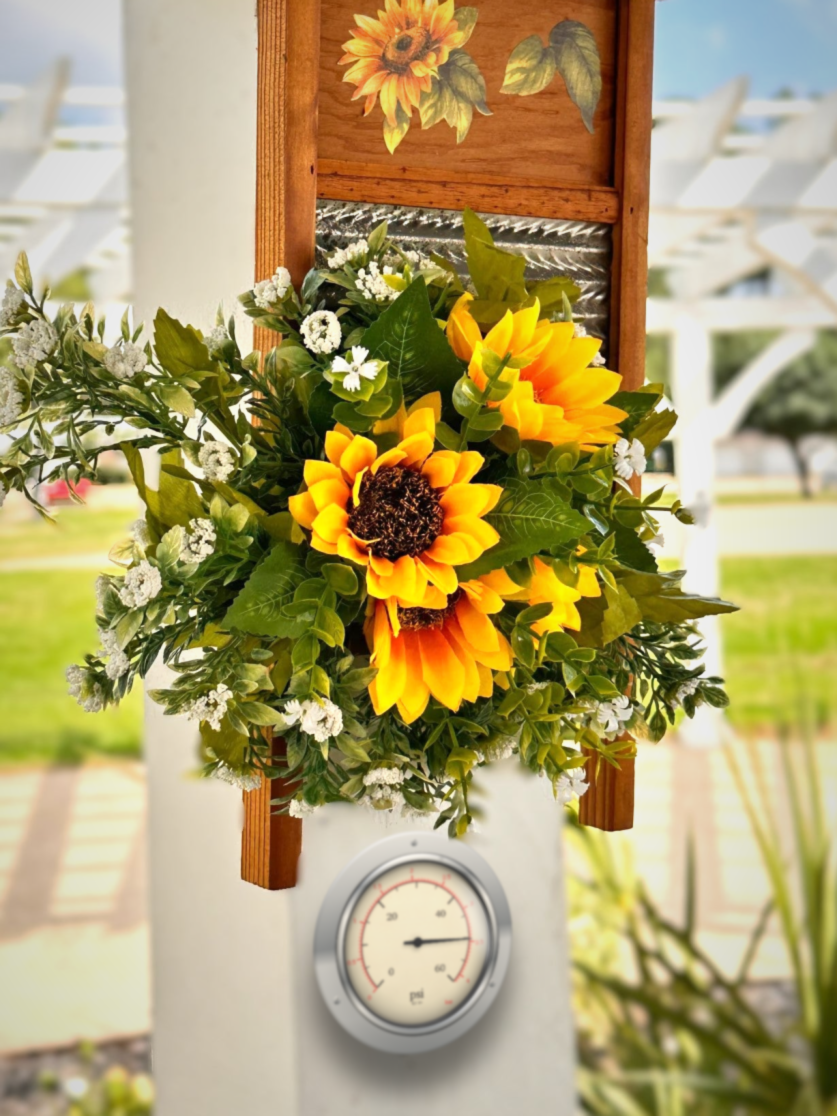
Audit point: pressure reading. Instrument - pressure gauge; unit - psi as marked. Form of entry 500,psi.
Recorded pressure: 50,psi
